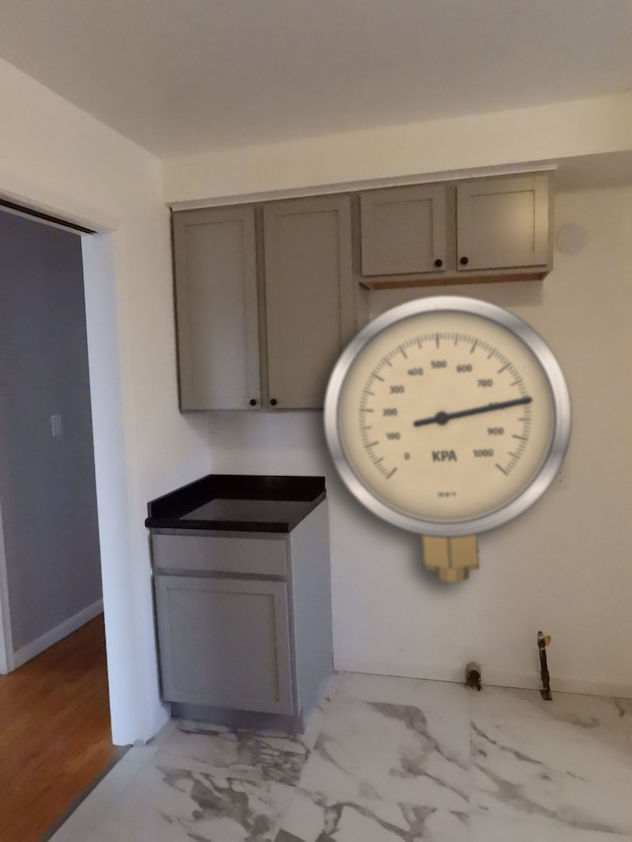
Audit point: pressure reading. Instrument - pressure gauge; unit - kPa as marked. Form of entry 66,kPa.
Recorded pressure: 800,kPa
